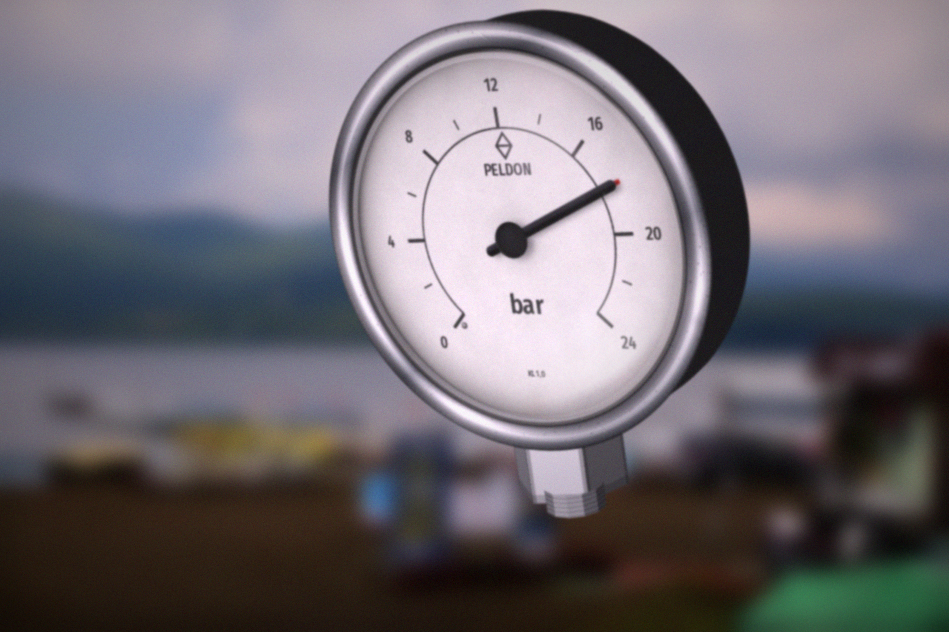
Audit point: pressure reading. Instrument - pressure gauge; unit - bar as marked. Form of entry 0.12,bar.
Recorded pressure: 18,bar
